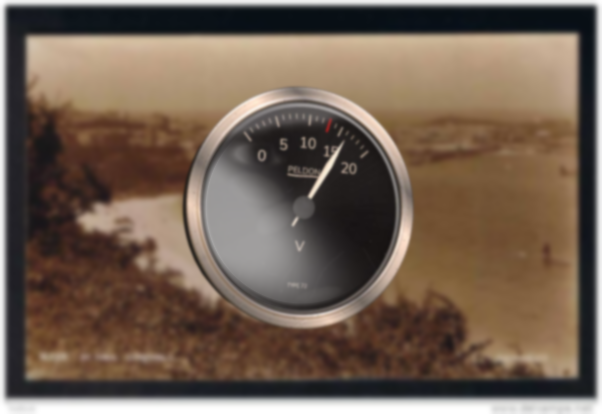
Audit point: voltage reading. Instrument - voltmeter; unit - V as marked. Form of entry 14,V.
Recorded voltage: 16,V
